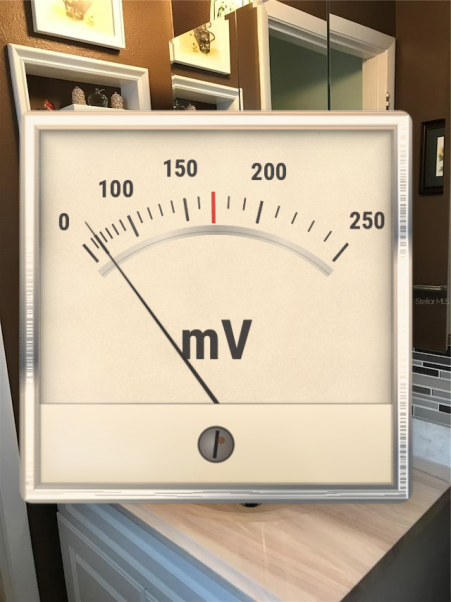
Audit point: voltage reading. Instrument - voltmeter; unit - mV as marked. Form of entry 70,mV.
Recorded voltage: 50,mV
